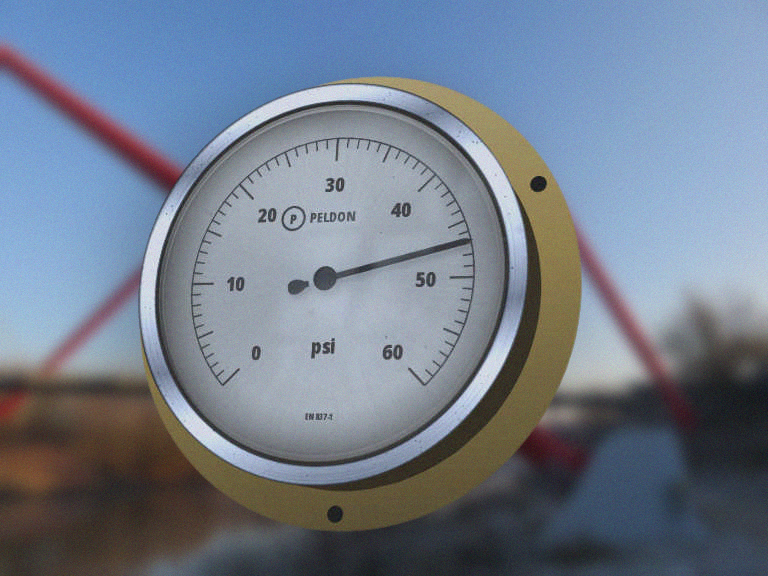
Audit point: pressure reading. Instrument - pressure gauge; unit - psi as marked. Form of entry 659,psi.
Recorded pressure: 47,psi
